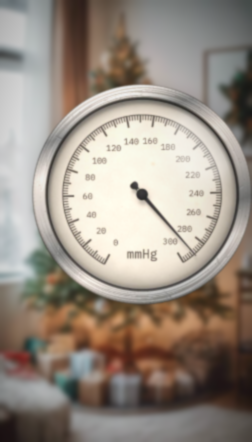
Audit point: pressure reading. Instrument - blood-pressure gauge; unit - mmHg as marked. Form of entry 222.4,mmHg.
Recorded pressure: 290,mmHg
